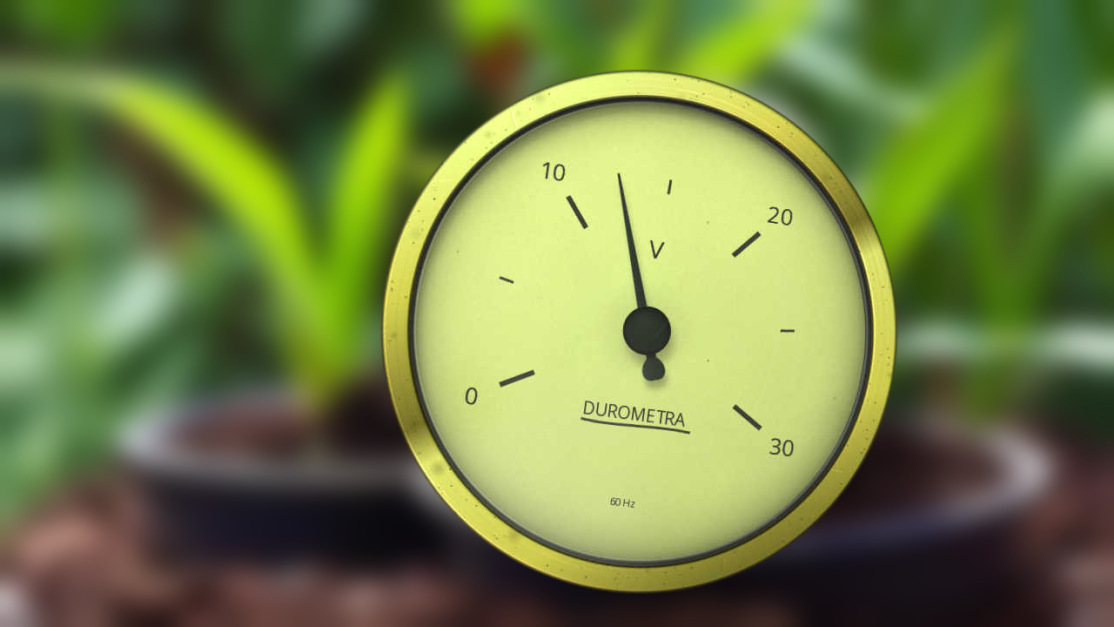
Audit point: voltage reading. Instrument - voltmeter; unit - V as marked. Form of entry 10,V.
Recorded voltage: 12.5,V
